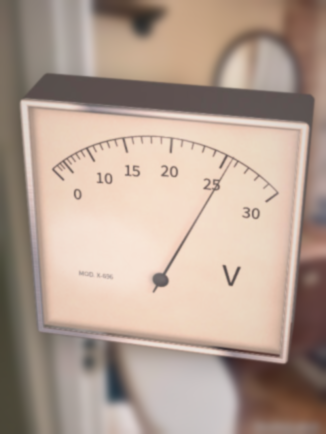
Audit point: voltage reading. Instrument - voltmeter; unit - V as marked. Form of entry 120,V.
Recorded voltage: 25.5,V
